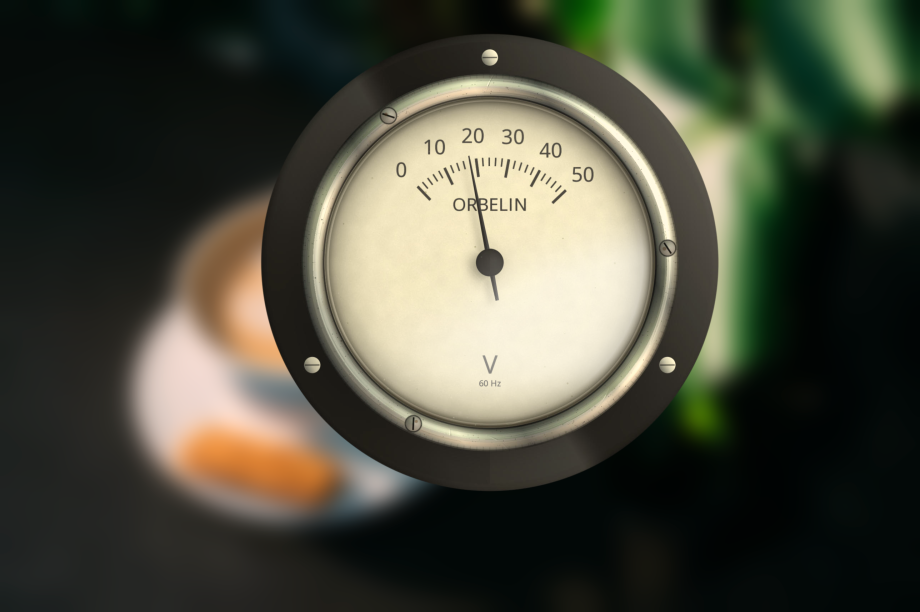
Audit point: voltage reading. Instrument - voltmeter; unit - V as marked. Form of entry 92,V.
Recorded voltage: 18,V
